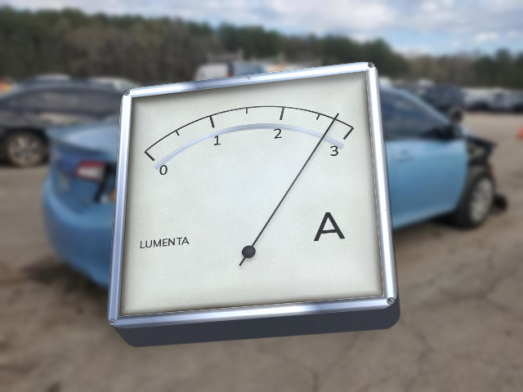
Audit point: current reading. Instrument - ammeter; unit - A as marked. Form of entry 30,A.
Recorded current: 2.75,A
